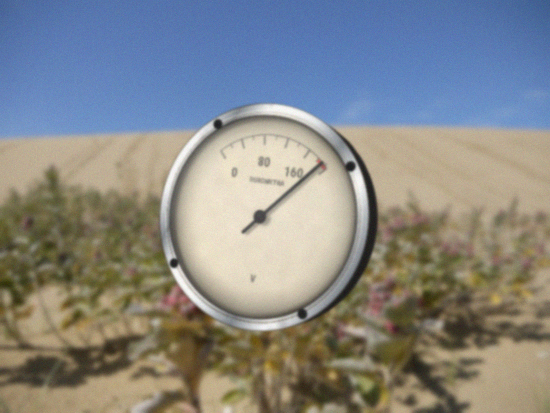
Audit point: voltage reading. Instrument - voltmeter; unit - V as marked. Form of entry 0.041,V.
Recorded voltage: 190,V
